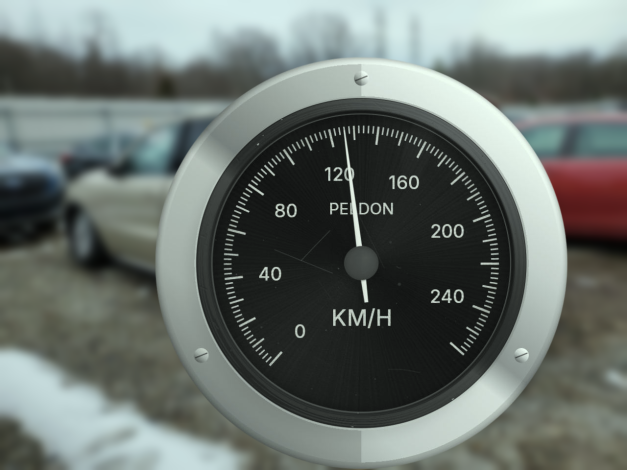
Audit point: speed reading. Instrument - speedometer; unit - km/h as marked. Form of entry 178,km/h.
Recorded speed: 126,km/h
